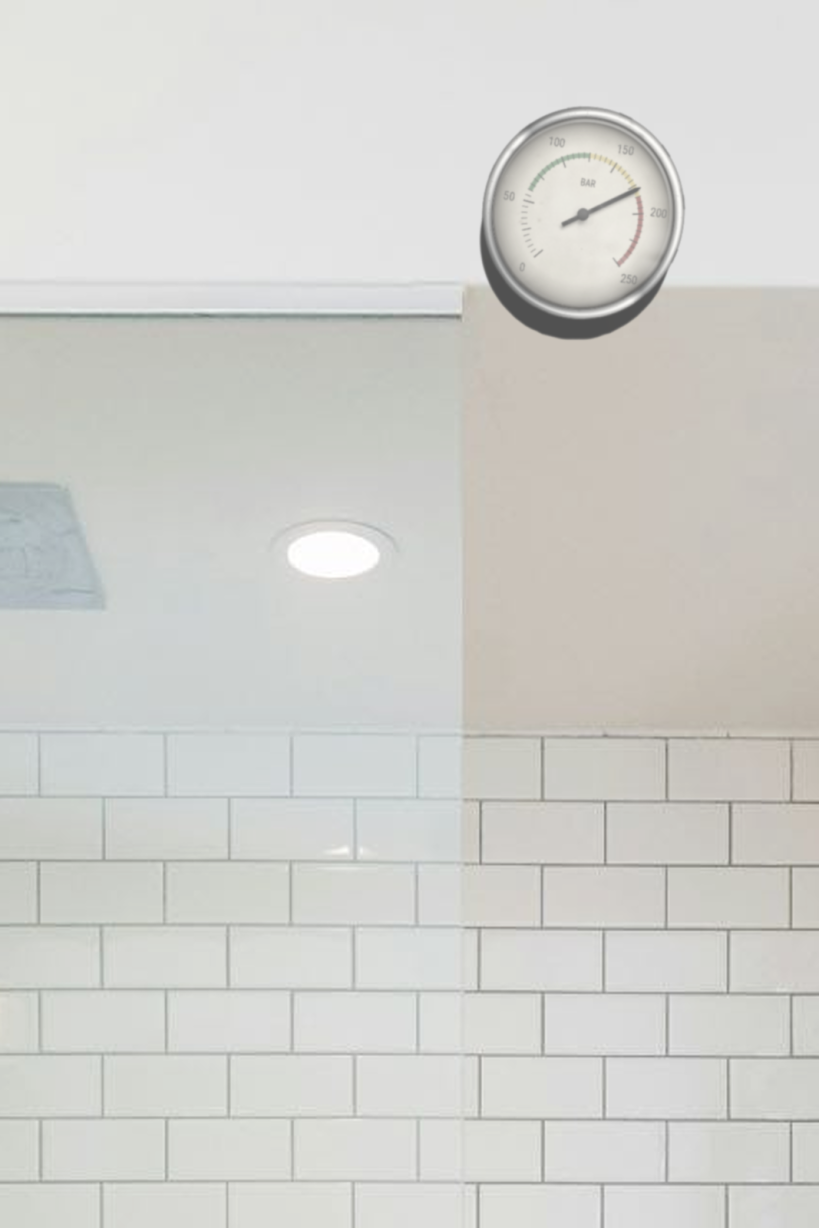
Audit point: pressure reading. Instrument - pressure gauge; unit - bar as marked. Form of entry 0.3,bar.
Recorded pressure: 180,bar
